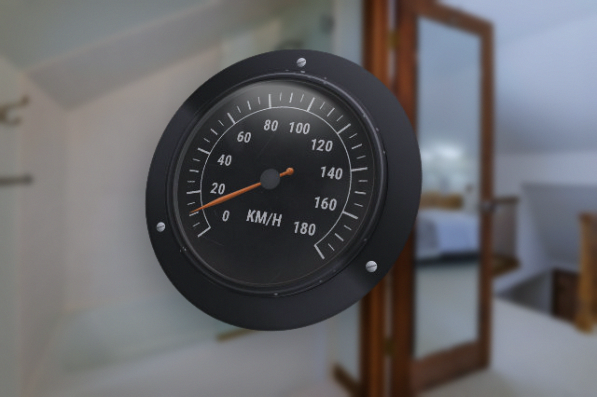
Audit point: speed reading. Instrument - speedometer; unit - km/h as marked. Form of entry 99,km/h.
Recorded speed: 10,km/h
